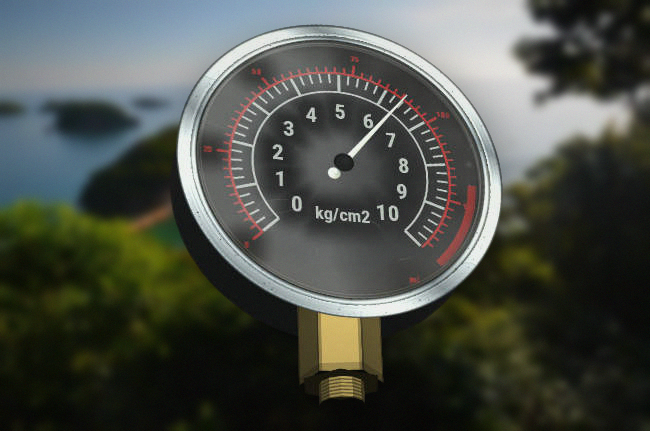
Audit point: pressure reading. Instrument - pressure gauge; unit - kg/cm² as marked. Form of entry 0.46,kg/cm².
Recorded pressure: 6.4,kg/cm²
